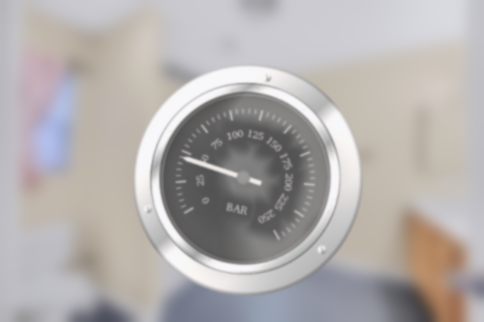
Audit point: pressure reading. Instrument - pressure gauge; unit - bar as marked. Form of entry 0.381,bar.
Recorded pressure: 45,bar
